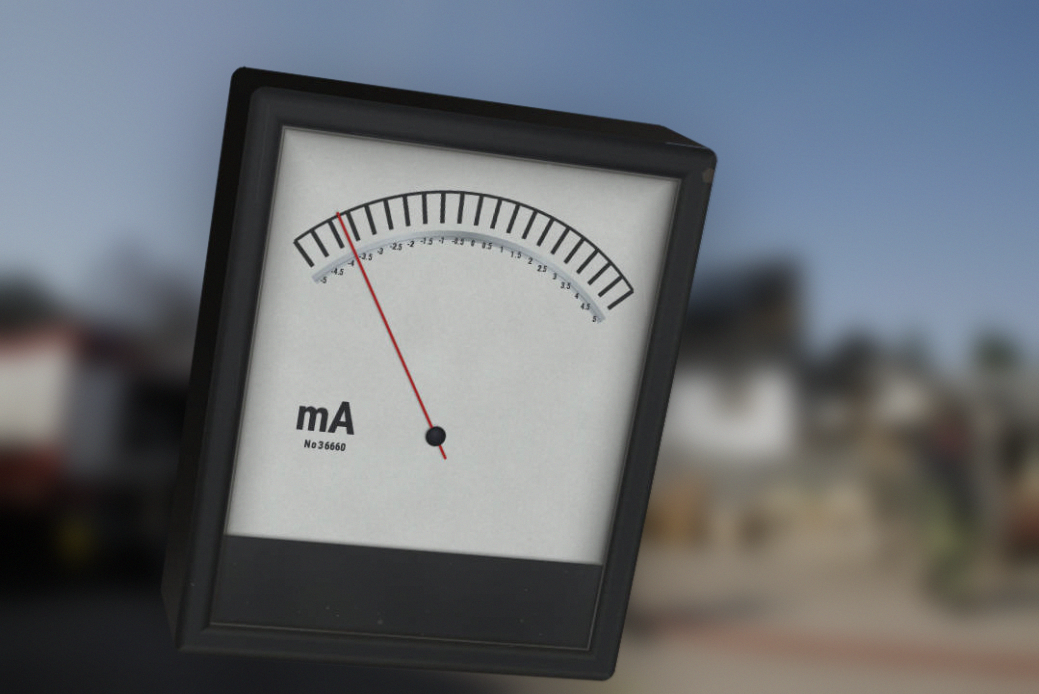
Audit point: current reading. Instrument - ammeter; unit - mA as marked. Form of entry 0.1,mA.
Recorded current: -3.75,mA
